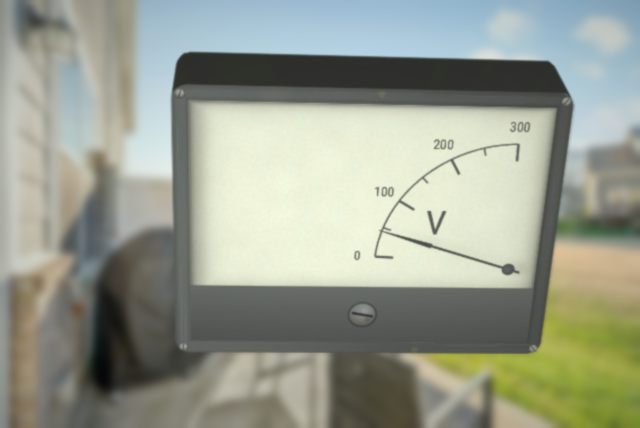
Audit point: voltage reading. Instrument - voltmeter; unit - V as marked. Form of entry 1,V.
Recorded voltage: 50,V
